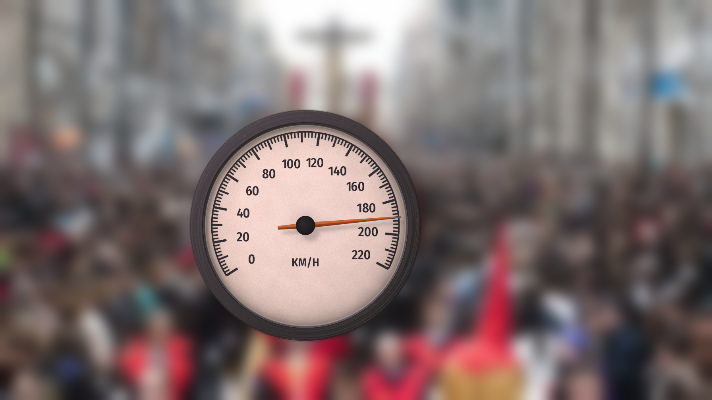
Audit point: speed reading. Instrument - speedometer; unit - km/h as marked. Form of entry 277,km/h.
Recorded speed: 190,km/h
